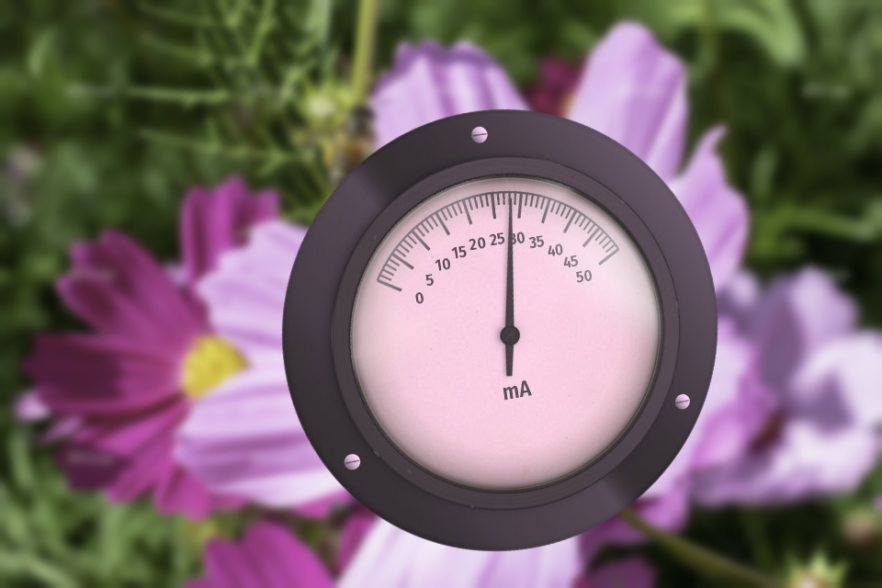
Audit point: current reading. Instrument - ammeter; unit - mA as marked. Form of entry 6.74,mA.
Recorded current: 28,mA
